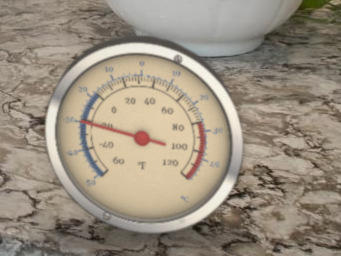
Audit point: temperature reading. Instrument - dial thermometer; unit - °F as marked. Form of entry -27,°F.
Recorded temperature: -20,°F
